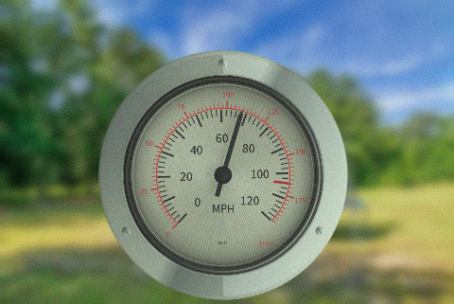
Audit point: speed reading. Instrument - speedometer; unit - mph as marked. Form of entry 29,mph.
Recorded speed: 68,mph
